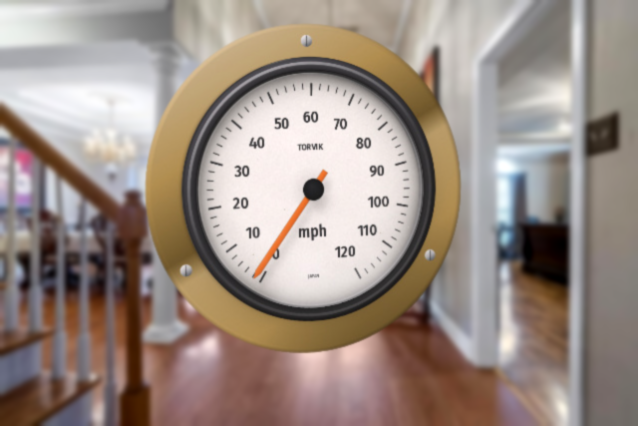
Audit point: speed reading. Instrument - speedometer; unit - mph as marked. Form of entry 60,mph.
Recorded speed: 2,mph
